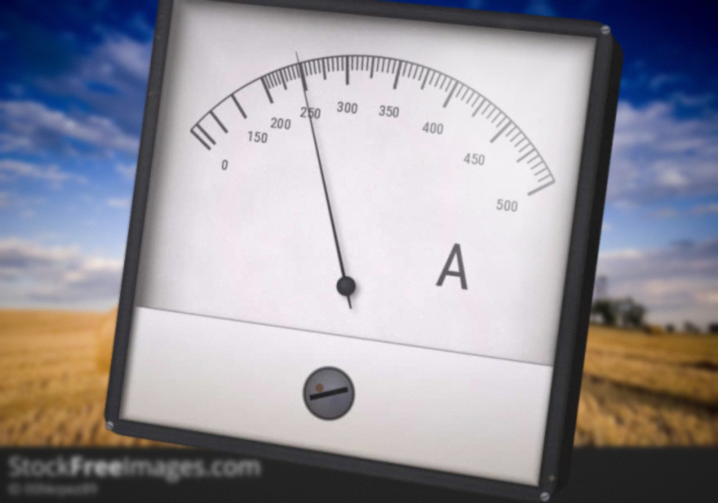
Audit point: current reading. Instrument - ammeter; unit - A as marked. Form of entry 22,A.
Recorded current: 250,A
